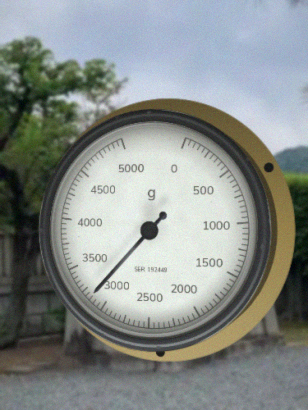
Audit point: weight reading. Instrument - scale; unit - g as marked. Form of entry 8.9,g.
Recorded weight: 3150,g
